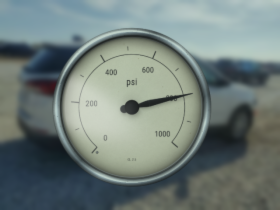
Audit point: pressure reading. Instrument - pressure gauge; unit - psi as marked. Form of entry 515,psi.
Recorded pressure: 800,psi
